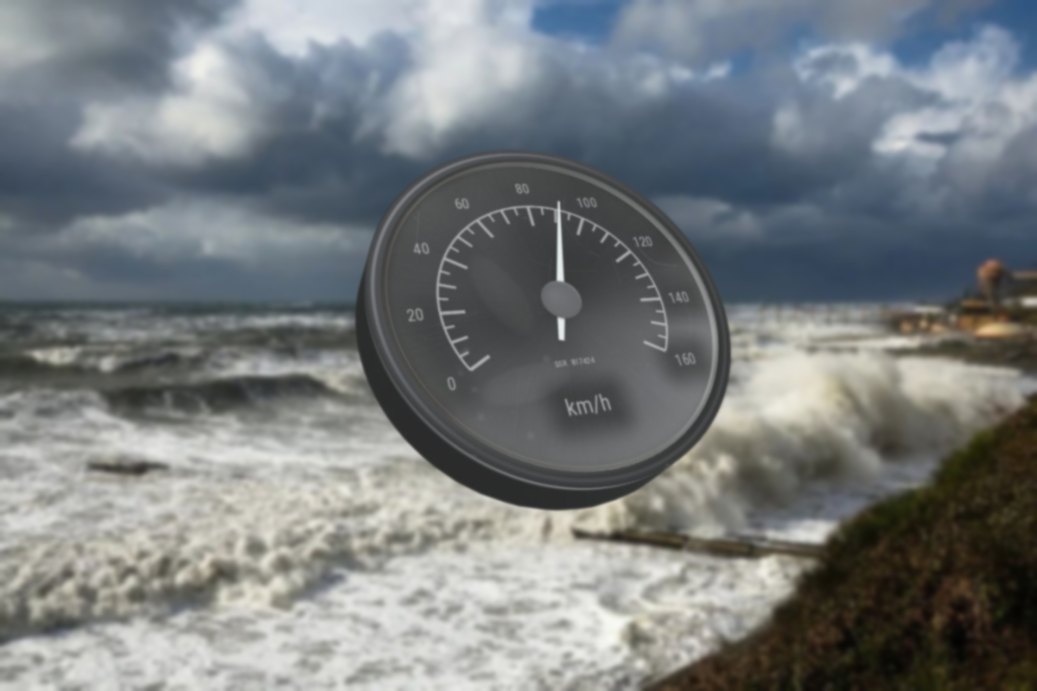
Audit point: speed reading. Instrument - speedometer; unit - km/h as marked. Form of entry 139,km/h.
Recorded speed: 90,km/h
